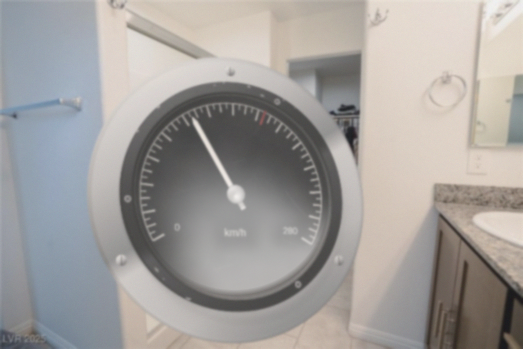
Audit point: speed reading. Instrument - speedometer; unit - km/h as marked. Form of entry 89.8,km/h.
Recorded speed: 105,km/h
